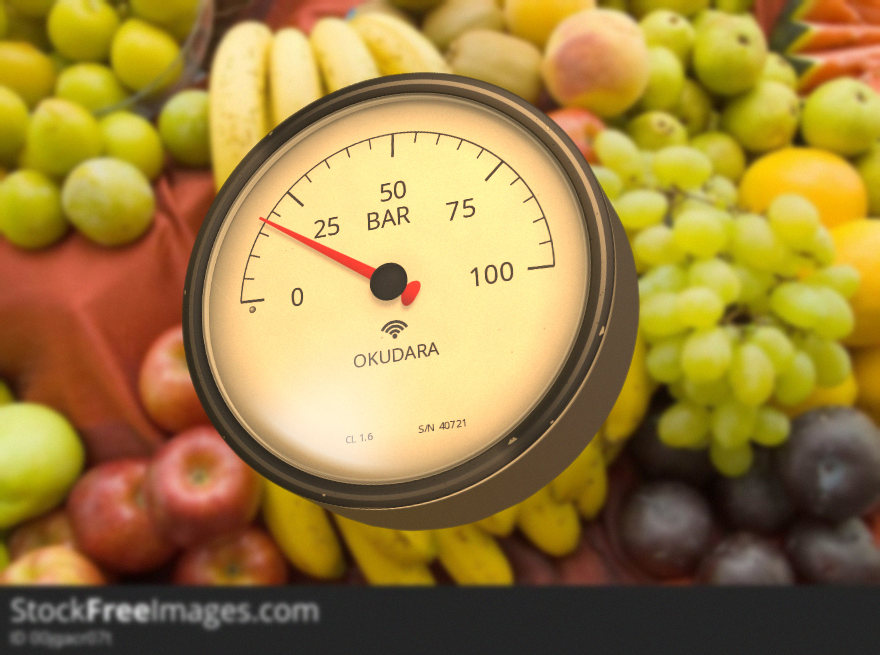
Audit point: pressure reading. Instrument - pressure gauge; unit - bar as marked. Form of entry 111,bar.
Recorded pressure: 17.5,bar
